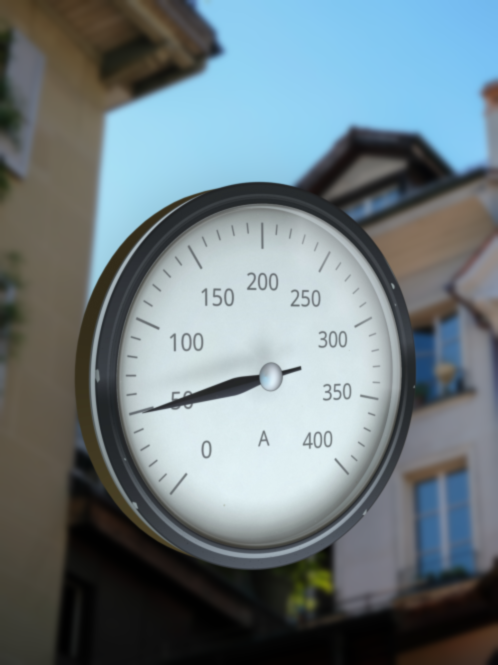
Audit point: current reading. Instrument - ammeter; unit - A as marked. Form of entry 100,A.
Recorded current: 50,A
